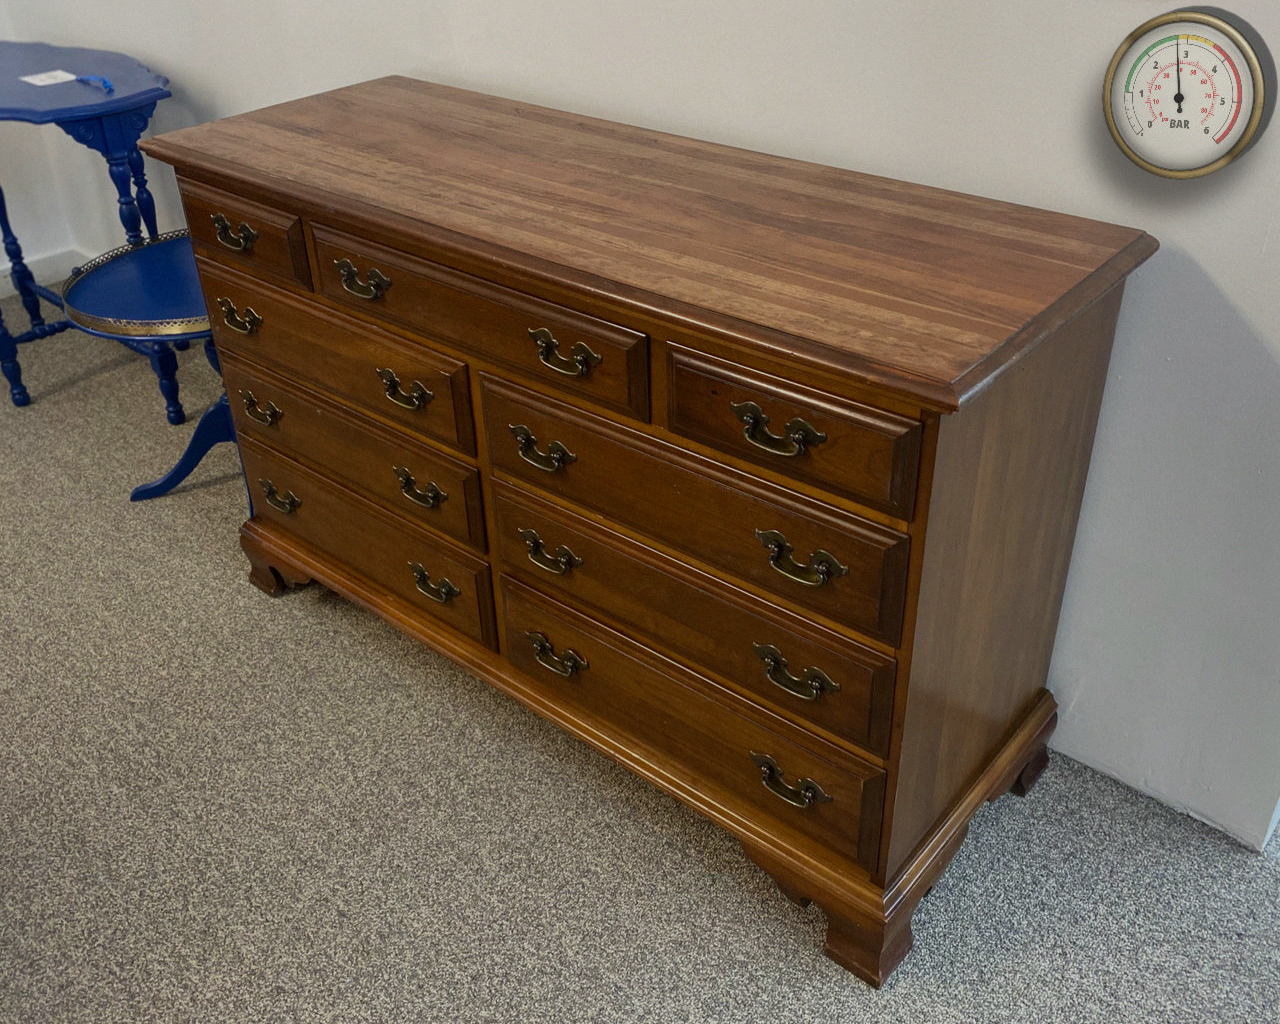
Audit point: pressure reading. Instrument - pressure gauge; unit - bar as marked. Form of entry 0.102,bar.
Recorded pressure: 2.8,bar
